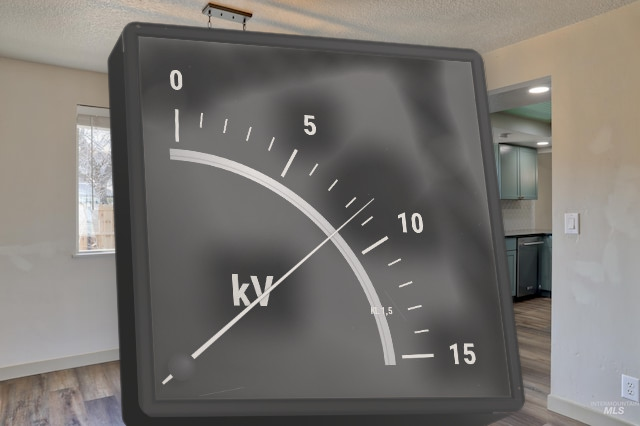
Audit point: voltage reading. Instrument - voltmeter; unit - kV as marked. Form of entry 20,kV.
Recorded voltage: 8.5,kV
